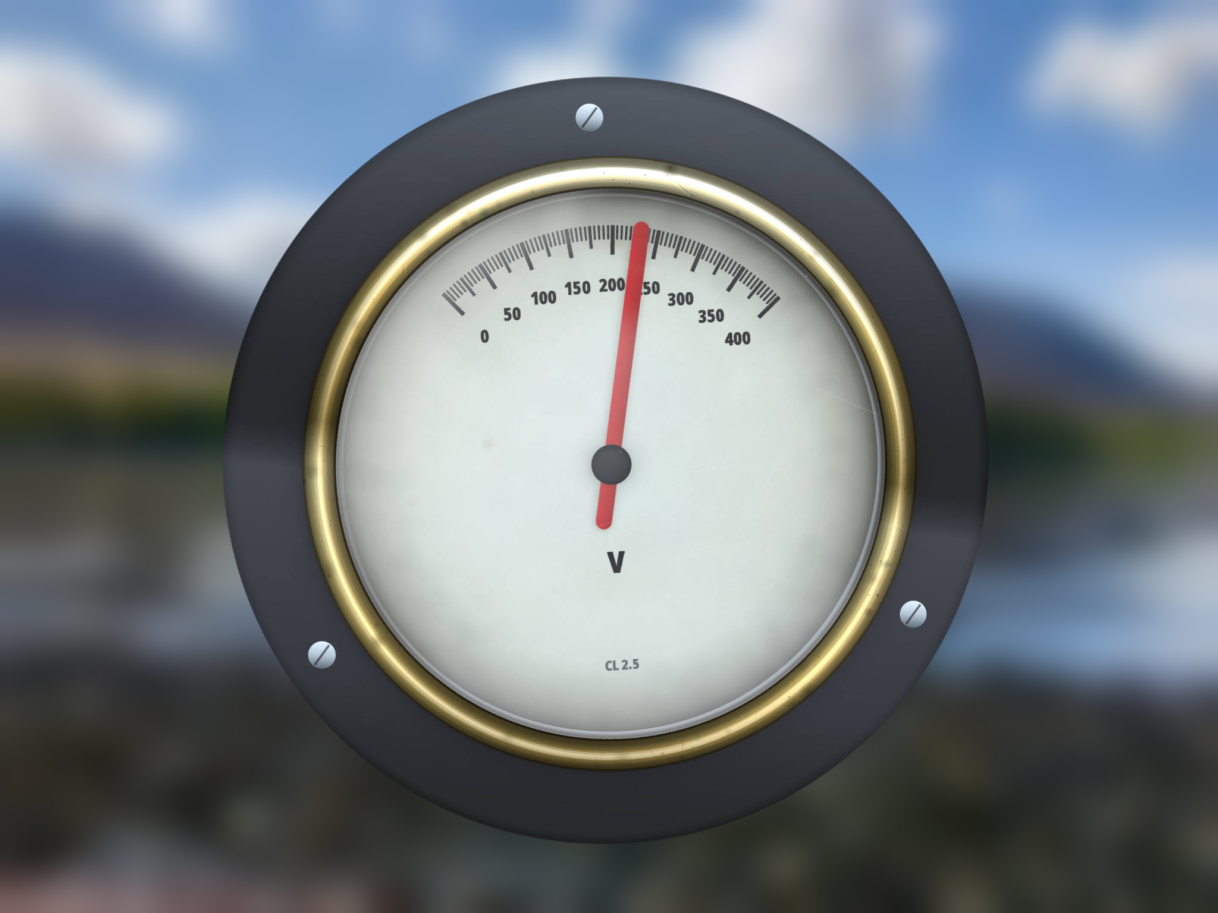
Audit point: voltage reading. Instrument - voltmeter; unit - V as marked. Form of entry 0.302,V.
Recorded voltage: 230,V
